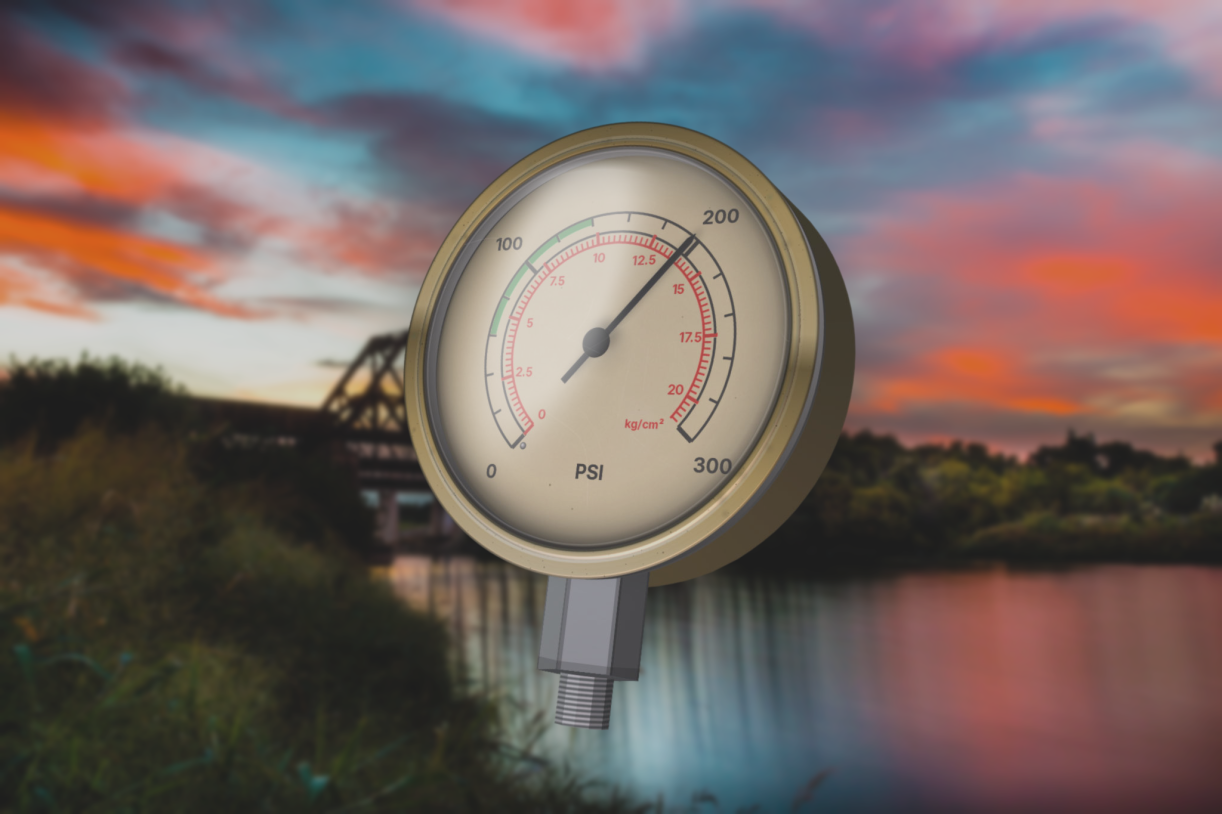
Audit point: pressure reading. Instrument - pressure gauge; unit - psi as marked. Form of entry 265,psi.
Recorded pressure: 200,psi
